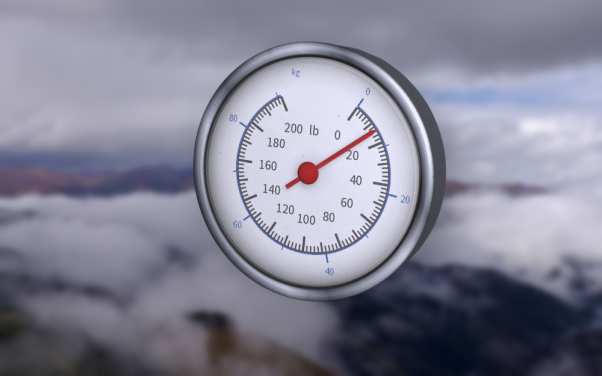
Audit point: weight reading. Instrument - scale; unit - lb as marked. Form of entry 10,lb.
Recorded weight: 14,lb
